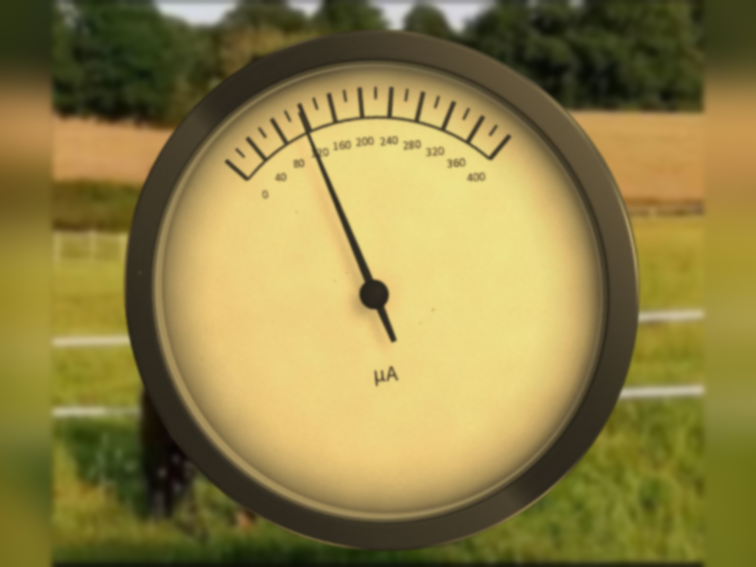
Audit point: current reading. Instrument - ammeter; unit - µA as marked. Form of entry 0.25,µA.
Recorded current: 120,µA
